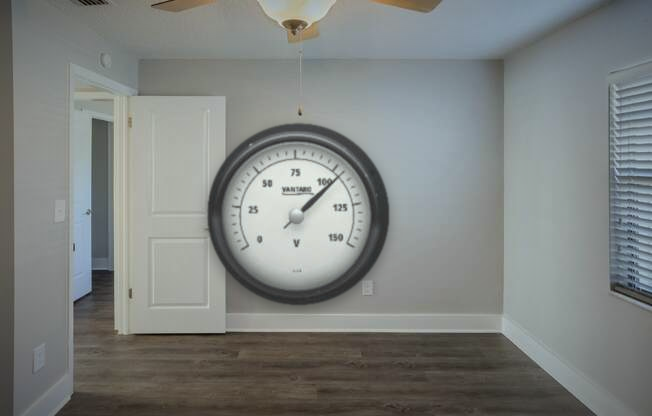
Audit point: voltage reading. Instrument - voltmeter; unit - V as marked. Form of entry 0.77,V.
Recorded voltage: 105,V
